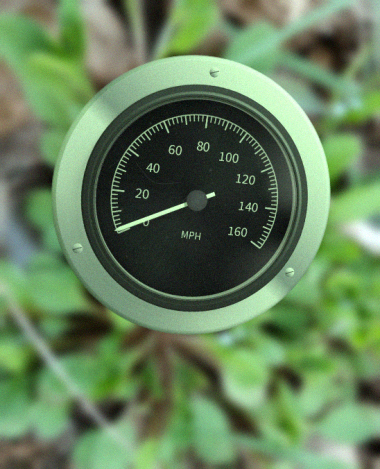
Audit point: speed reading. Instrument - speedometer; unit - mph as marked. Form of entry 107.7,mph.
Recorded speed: 2,mph
